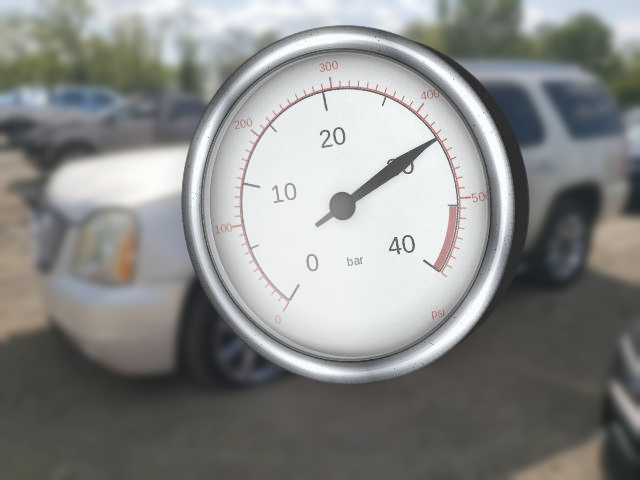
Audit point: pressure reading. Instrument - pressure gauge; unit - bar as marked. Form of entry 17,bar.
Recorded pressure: 30,bar
